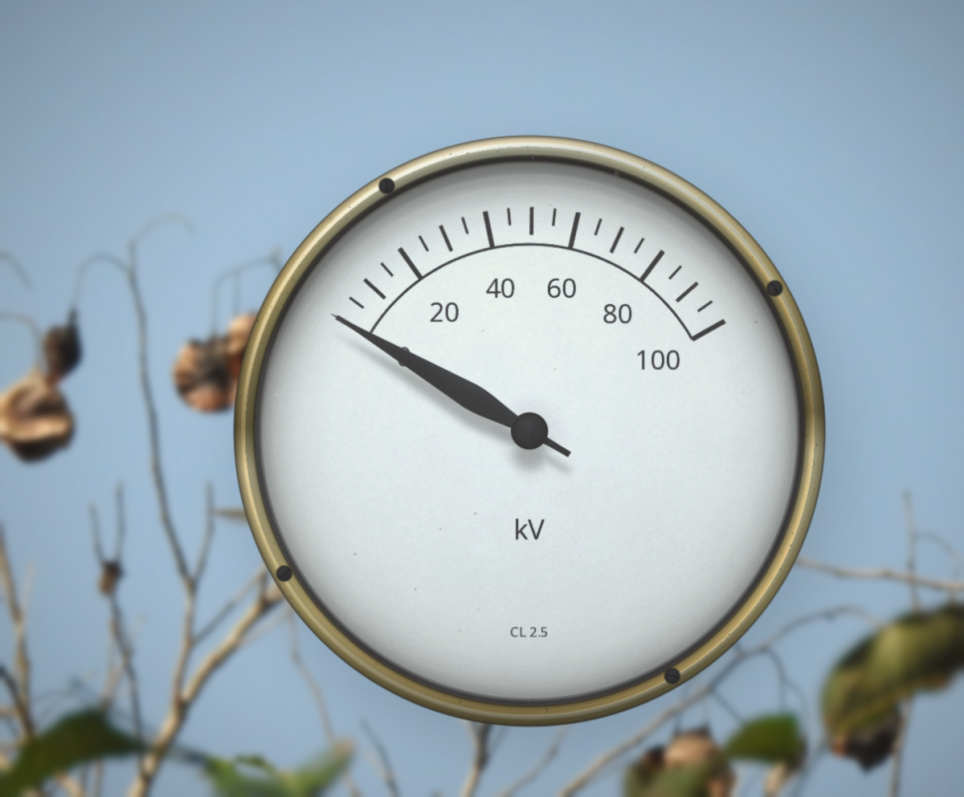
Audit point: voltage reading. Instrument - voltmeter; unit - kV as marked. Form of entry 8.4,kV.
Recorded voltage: 0,kV
